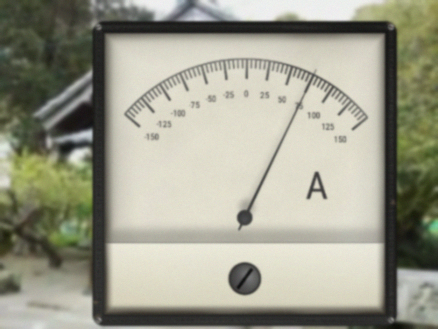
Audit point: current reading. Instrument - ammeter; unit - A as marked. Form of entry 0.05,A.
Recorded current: 75,A
